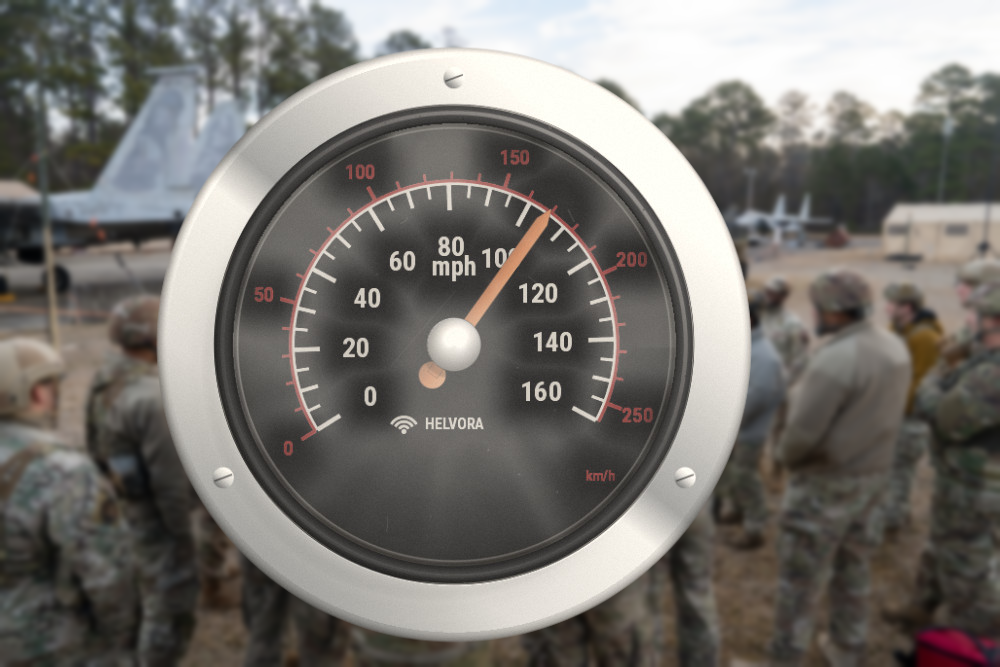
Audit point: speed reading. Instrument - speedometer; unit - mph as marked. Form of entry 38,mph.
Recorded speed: 105,mph
